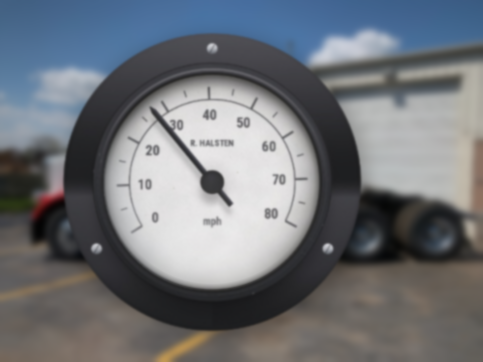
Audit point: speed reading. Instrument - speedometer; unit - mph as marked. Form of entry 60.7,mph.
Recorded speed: 27.5,mph
